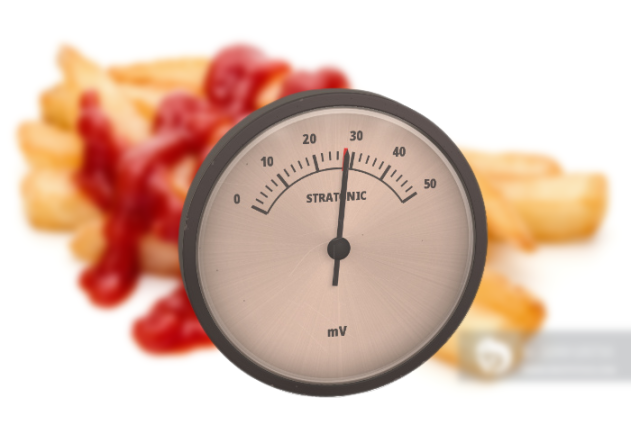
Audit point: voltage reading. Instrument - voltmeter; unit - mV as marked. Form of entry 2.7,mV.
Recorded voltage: 28,mV
